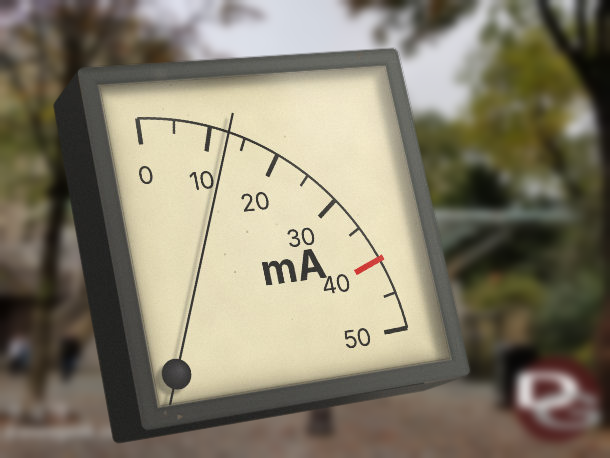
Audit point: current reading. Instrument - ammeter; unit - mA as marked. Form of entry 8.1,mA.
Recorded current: 12.5,mA
